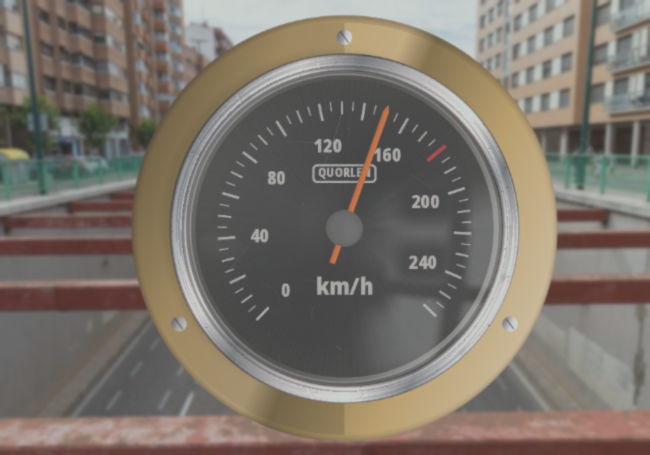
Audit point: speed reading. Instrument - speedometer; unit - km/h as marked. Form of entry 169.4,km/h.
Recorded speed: 150,km/h
